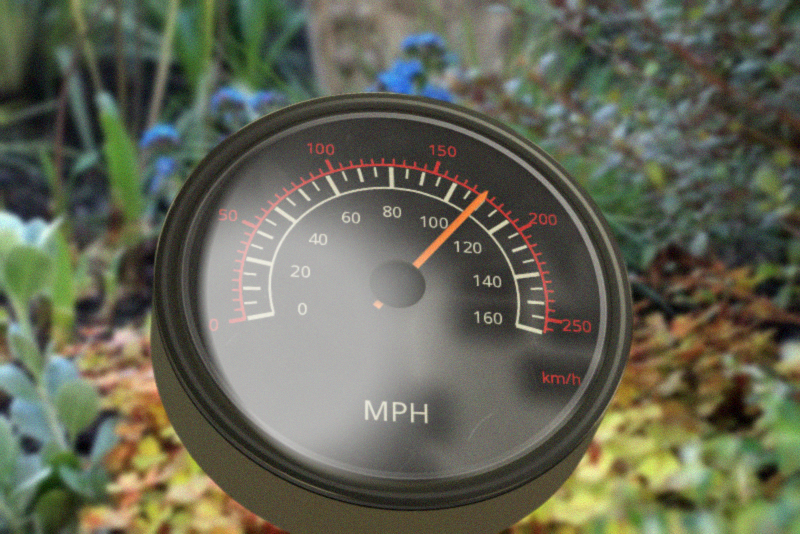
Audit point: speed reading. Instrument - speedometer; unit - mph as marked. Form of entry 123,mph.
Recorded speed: 110,mph
